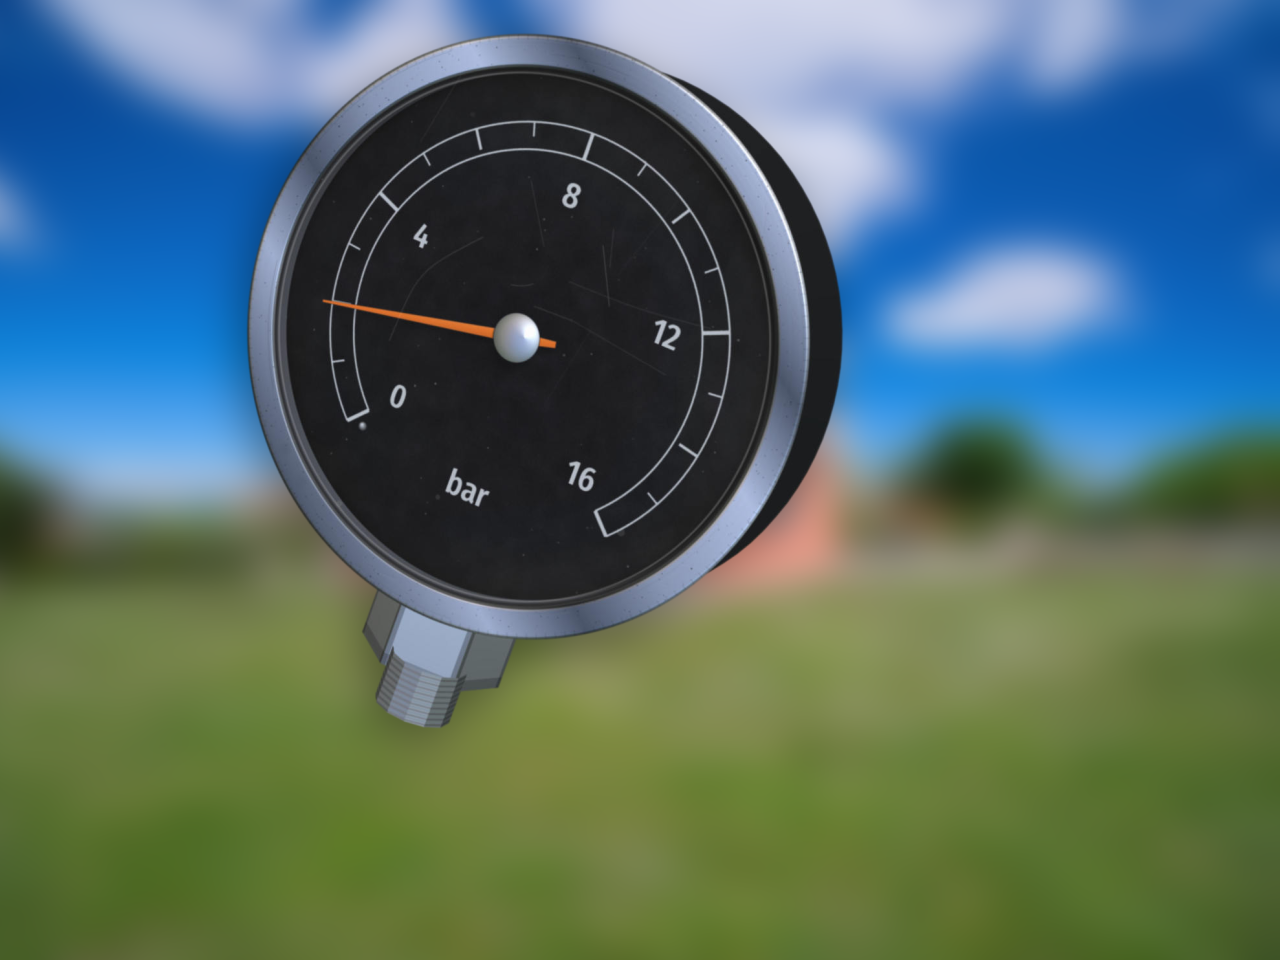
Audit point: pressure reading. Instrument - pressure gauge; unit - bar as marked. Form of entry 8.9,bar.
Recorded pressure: 2,bar
